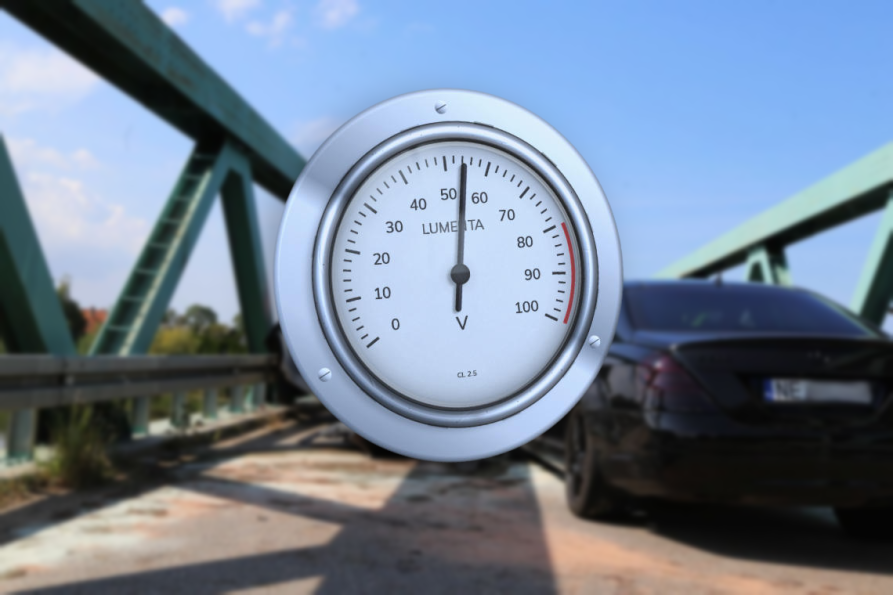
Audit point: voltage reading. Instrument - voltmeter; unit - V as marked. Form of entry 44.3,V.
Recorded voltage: 54,V
